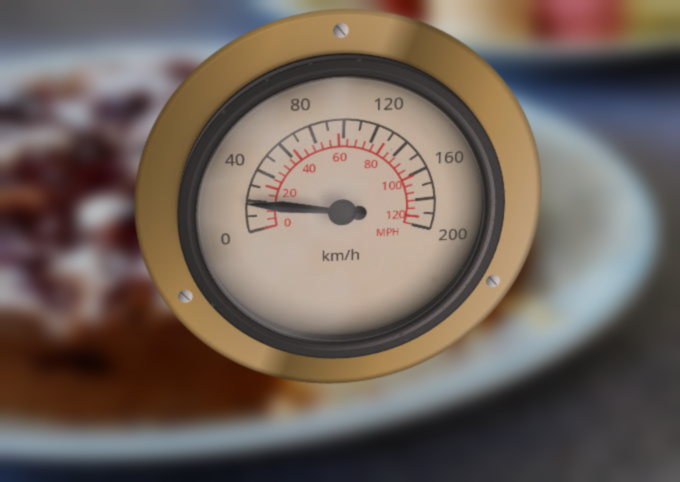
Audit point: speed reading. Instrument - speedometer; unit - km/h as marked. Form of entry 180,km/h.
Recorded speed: 20,km/h
